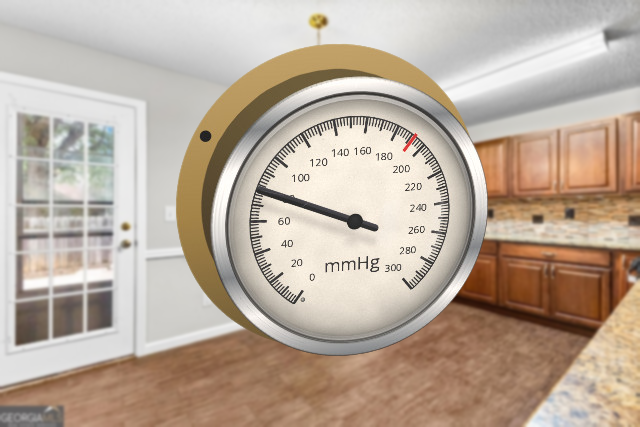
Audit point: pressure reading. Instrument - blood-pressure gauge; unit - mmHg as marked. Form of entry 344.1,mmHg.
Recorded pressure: 80,mmHg
